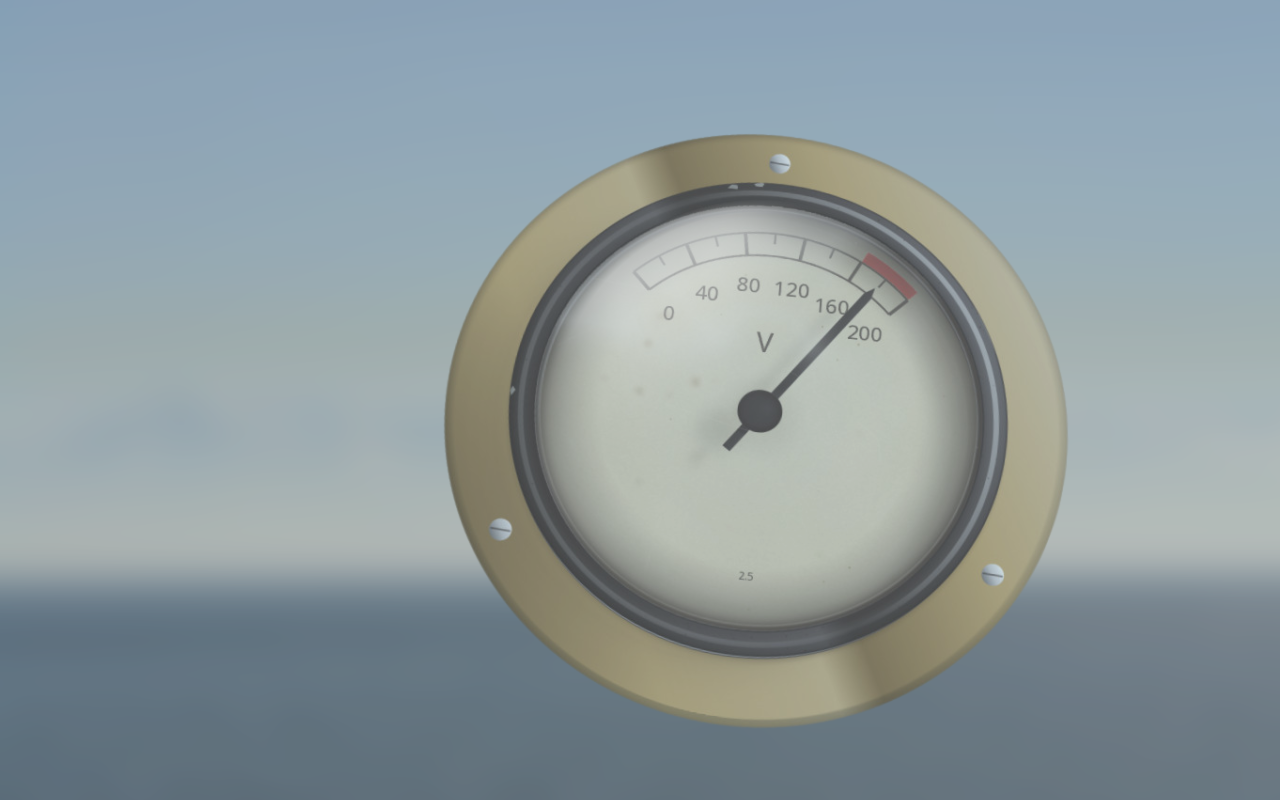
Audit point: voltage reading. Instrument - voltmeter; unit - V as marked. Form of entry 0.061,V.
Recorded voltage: 180,V
